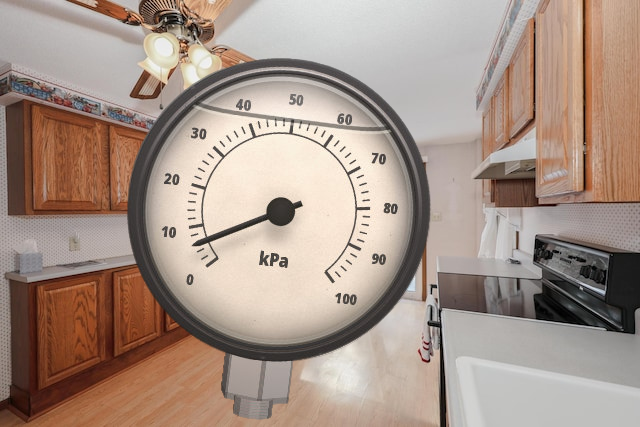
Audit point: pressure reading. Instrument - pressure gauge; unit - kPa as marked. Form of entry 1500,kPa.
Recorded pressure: 6,kPa
